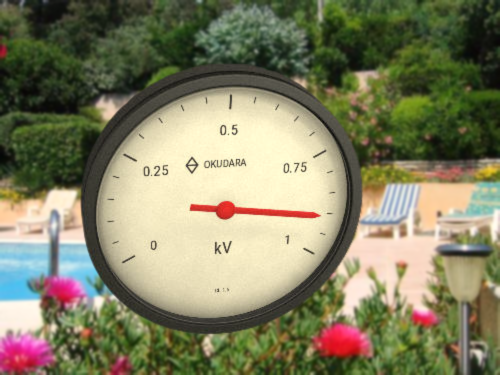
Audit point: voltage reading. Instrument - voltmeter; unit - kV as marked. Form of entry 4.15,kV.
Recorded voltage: 0.9,kV
